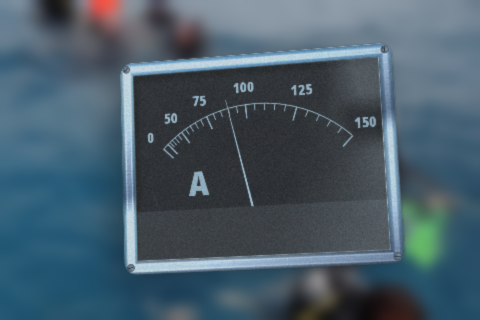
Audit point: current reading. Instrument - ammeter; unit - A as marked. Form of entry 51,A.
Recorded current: 90,A
